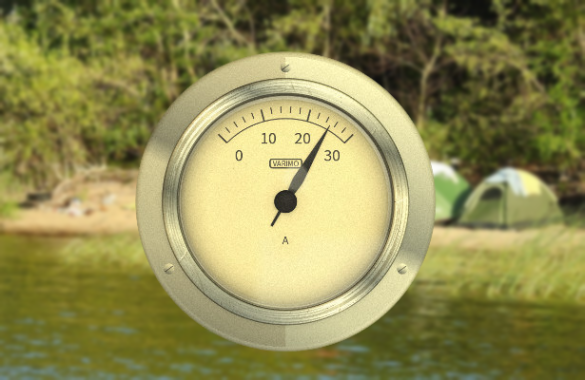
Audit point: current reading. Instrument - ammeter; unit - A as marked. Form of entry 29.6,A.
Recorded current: 25,A
